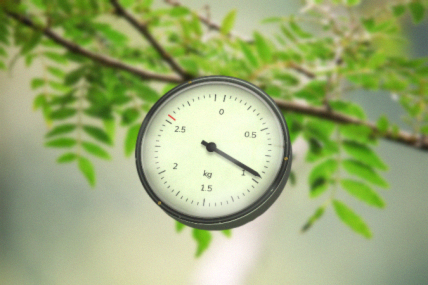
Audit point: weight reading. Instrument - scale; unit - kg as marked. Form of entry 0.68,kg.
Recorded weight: 0.95,kg
